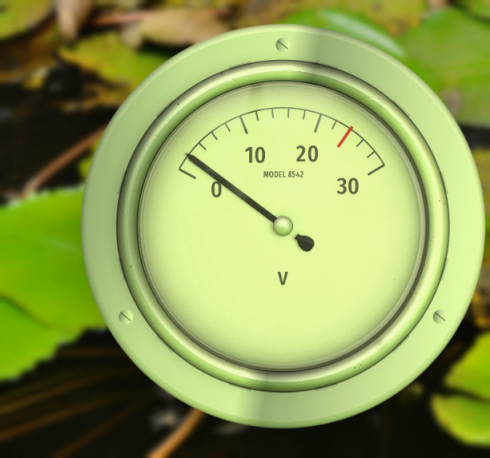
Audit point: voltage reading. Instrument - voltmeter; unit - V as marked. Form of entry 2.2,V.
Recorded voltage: 2,V
